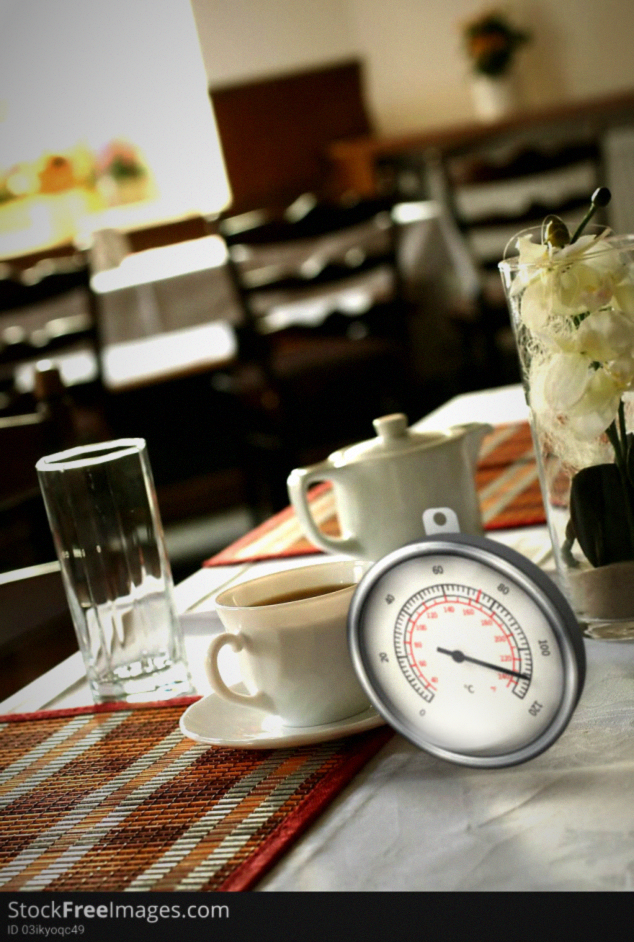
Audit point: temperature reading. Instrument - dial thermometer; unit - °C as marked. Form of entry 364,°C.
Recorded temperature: 110,°C
